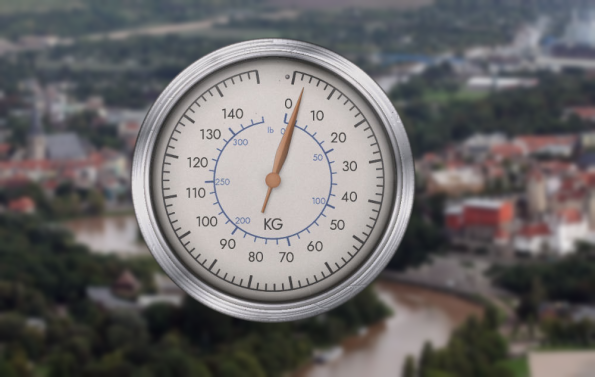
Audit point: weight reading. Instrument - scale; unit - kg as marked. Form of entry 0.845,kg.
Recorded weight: 3,kg
